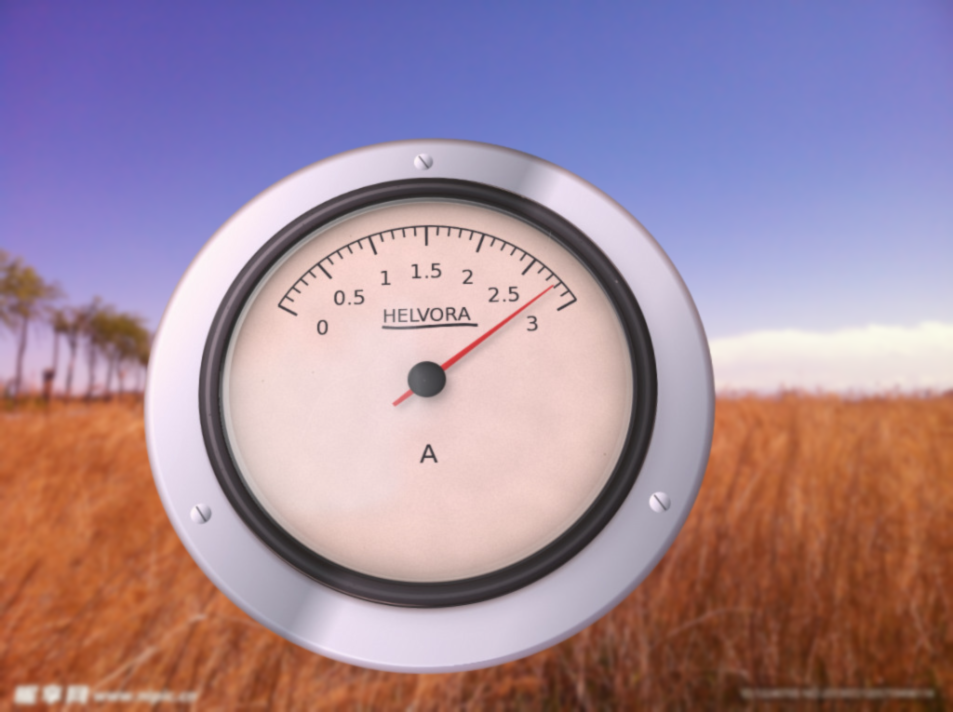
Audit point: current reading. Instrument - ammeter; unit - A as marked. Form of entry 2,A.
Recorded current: 2.8,A
